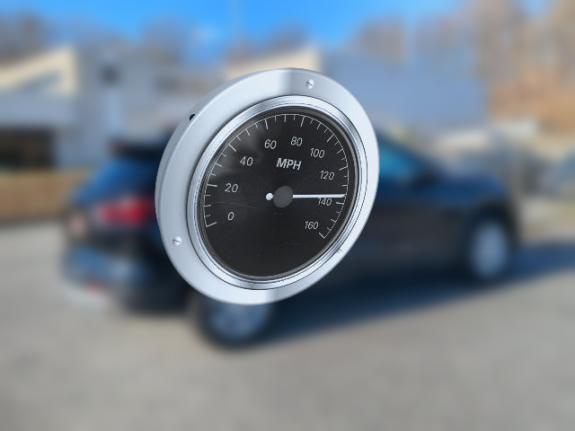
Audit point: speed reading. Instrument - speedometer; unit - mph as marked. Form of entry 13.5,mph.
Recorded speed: 135,mph
